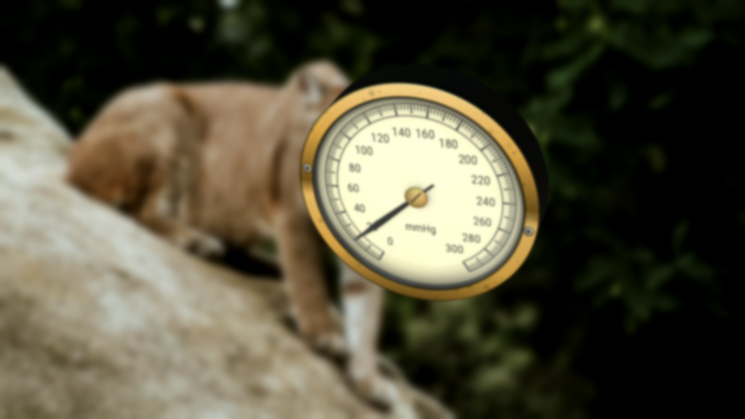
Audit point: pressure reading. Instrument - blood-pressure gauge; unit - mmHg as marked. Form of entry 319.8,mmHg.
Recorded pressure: 20,mmHg
